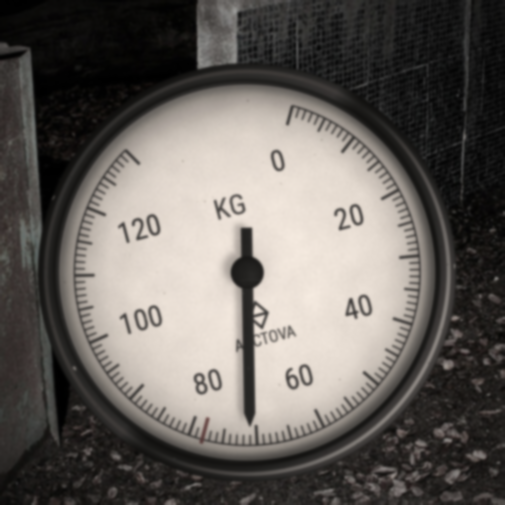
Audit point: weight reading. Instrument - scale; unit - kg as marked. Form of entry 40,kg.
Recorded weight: 71,kg
